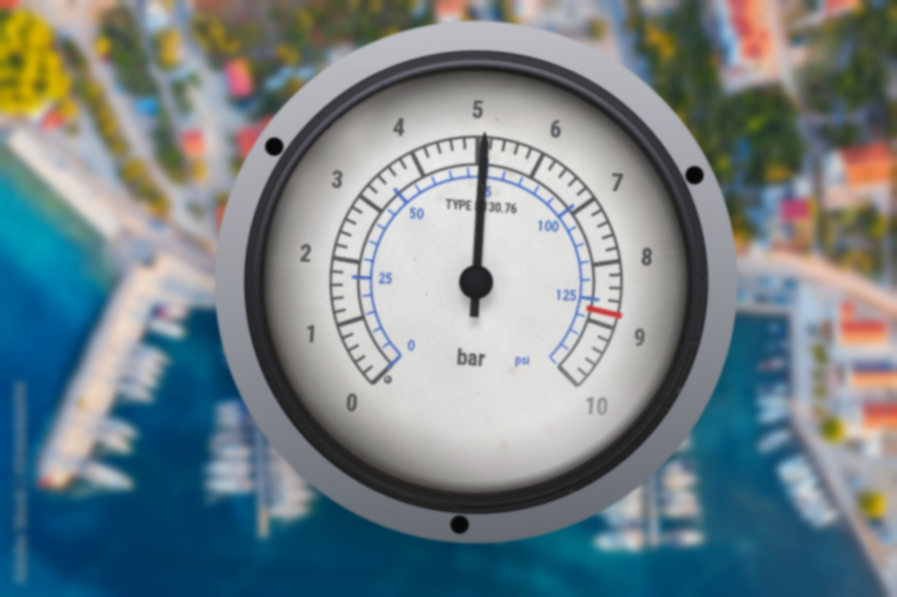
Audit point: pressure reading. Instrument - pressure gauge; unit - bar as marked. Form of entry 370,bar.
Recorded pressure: 5.1,bar
